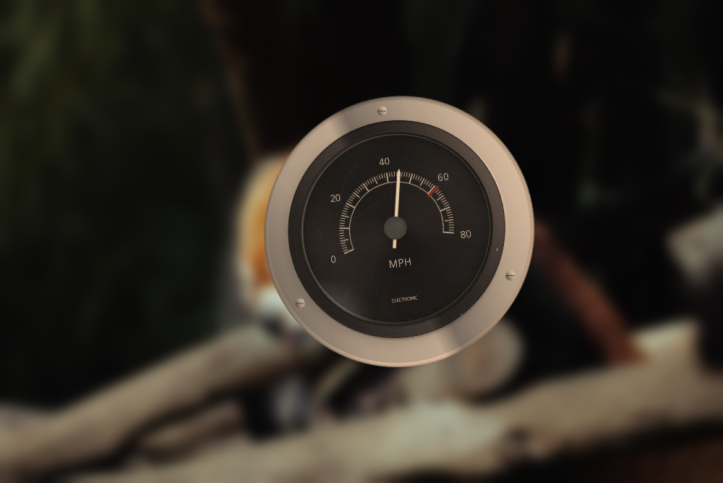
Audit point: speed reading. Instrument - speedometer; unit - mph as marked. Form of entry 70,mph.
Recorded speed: 45,mph
